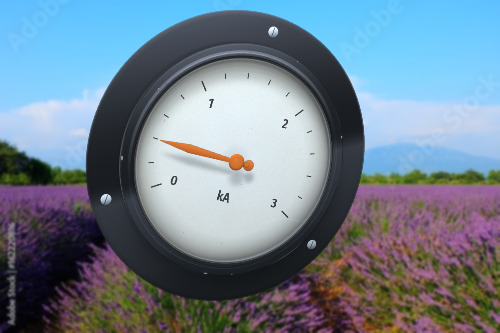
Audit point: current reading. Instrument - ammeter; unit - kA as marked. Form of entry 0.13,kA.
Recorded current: 0.4,kA
